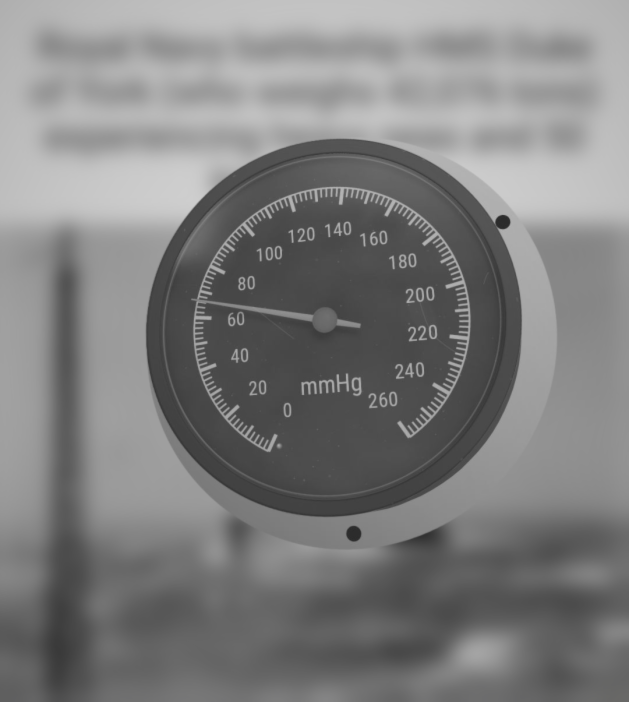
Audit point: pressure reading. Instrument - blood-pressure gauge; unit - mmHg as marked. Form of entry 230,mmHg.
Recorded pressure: 66,mmHg
